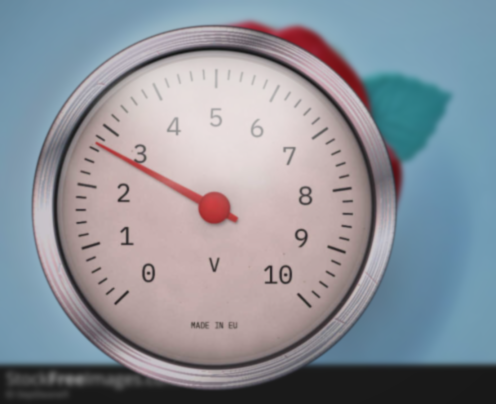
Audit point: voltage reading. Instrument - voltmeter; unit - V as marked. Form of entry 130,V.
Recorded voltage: 2.7,V
